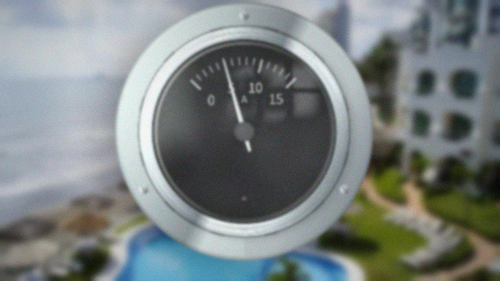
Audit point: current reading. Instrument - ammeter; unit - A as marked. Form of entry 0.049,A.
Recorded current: 5,A
